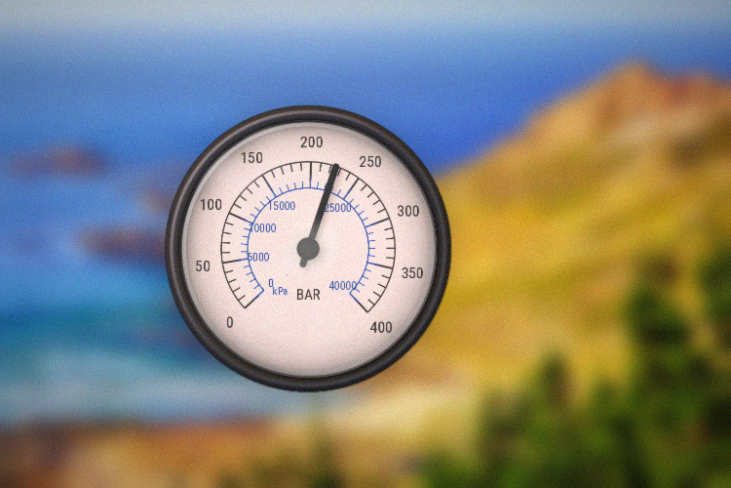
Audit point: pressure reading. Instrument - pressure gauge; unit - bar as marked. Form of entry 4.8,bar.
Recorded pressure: 225,bar
